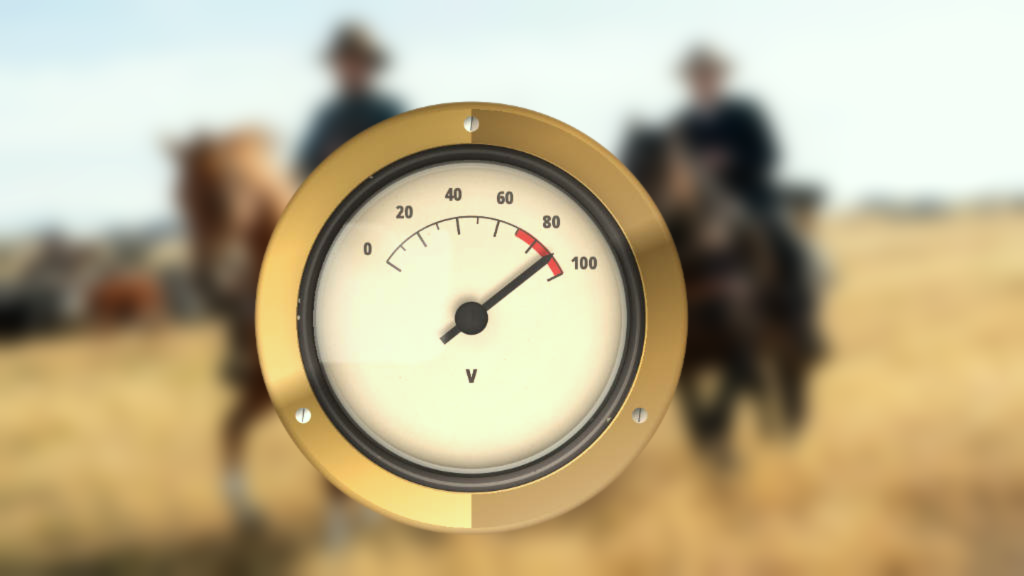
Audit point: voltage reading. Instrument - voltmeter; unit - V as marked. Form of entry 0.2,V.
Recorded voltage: 90,V
